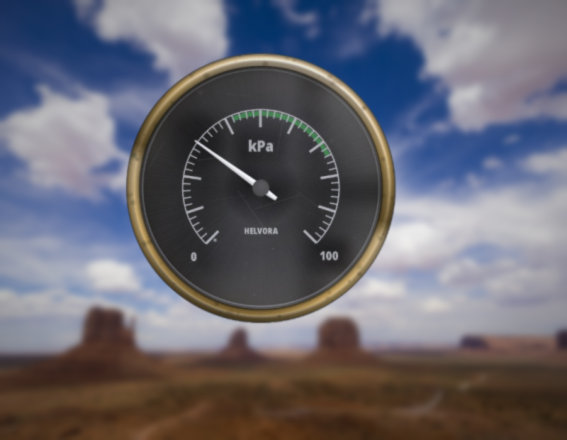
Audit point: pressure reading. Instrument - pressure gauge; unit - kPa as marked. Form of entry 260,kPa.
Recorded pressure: 30,kPa
